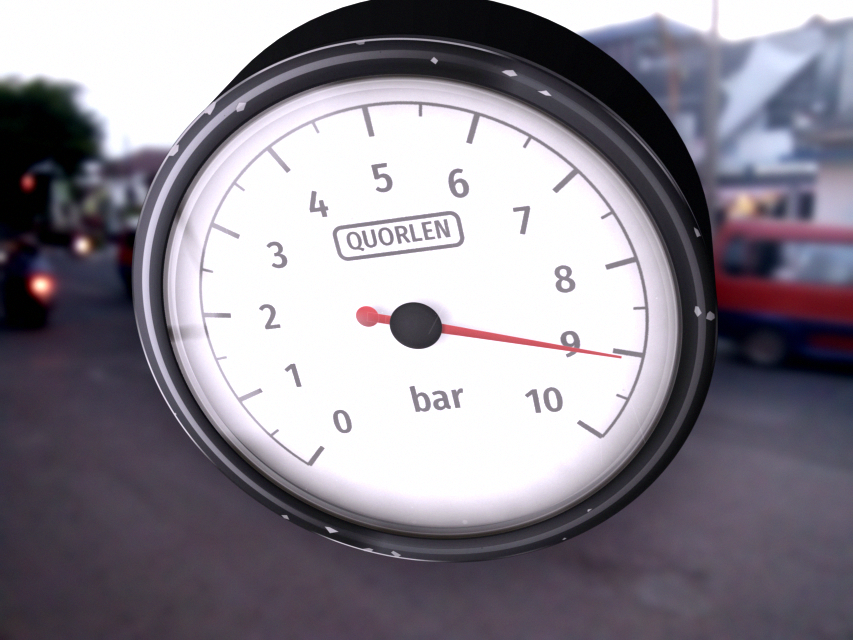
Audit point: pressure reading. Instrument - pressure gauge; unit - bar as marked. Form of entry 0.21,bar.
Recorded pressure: 9,bar
